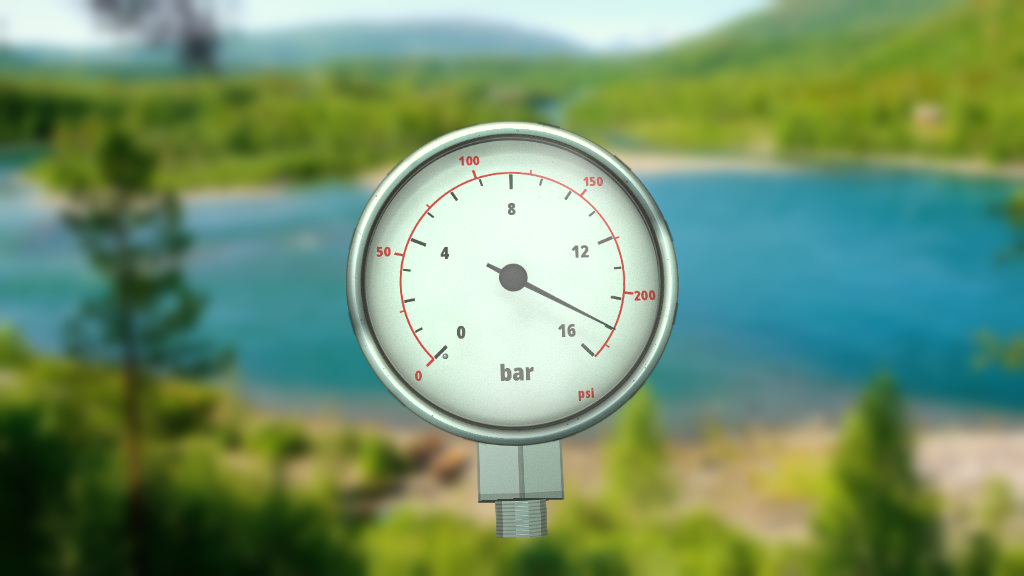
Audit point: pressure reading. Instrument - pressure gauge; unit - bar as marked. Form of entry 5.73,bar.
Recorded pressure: 15,bar
